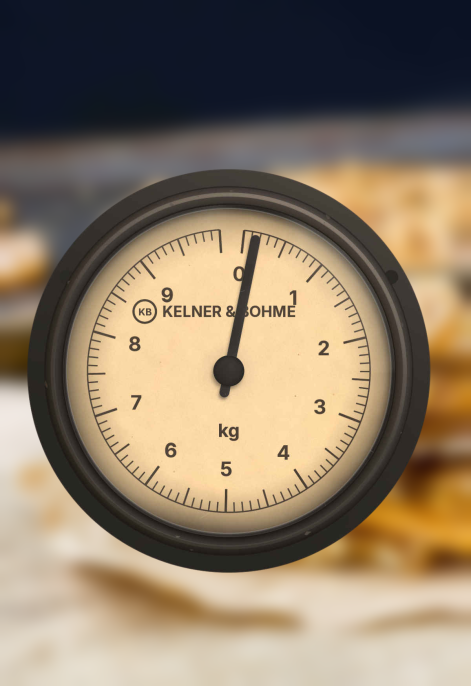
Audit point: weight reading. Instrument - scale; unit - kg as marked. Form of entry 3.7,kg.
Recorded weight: 0.15,kg
